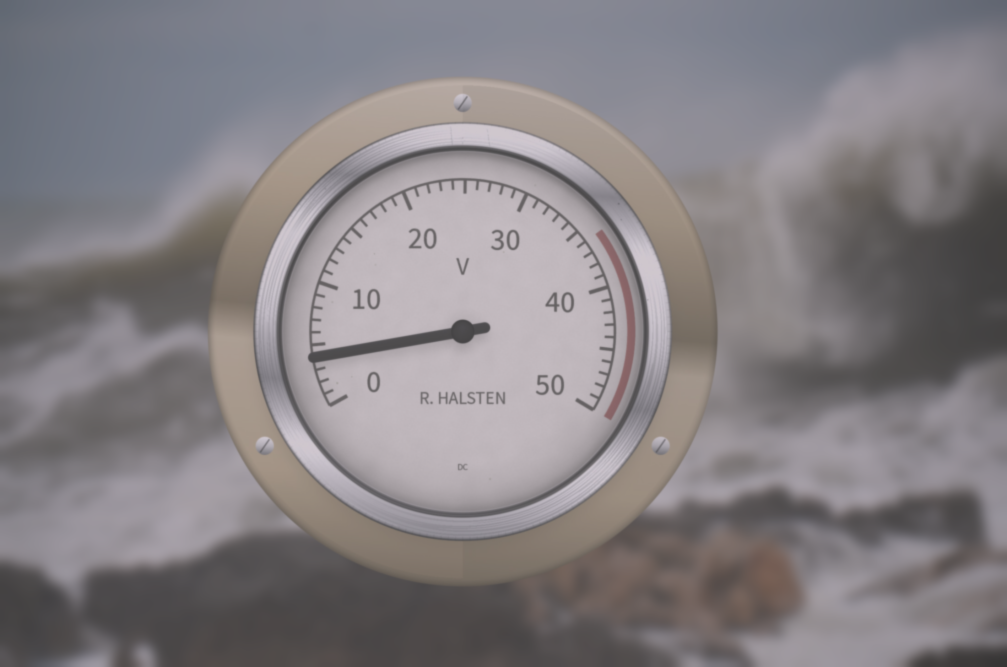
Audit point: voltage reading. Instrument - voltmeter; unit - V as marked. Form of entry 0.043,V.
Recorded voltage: 4,V
